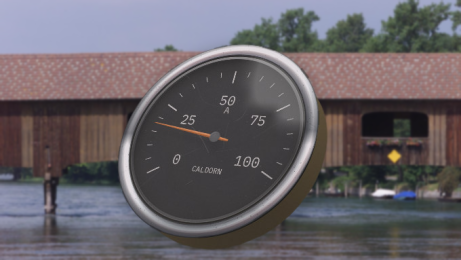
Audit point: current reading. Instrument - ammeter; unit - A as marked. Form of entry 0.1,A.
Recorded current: 17.5,A
